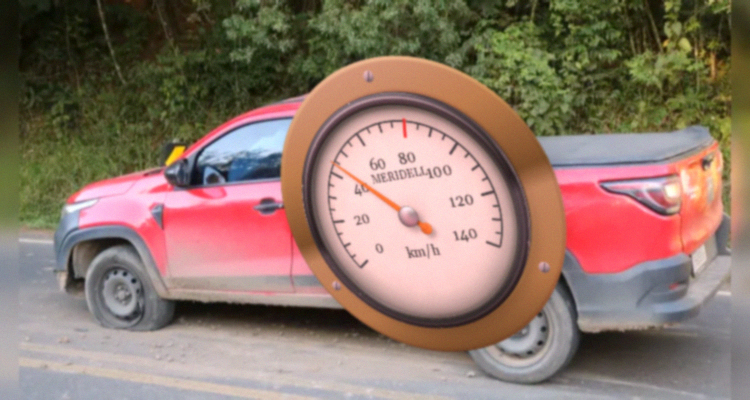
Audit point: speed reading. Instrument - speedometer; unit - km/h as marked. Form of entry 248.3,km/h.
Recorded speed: 45,km/h
